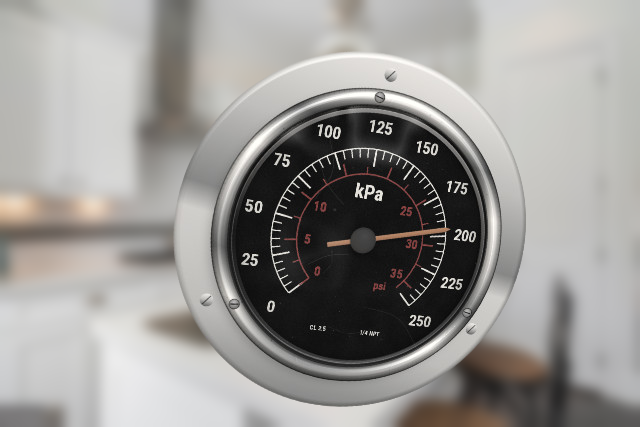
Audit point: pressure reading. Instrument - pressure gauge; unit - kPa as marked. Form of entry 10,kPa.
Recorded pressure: 195,kPa
